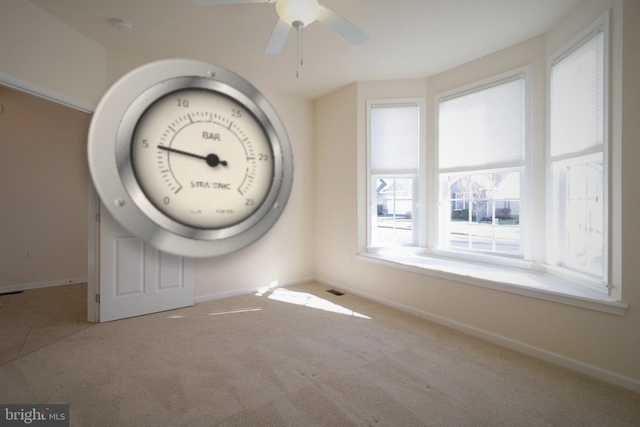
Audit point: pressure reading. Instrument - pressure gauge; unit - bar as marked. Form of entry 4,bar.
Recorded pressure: 5,bar
